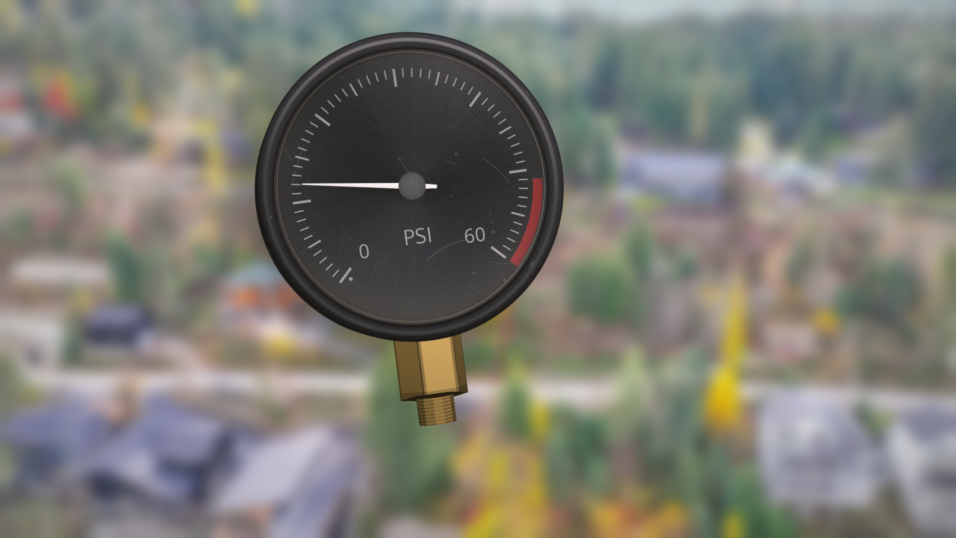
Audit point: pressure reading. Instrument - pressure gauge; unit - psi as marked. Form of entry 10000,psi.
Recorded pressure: 12,psi
